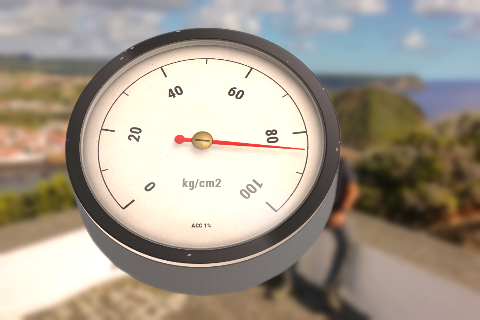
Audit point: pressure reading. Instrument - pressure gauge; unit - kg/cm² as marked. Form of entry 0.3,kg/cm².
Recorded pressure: 85,kg/cm²
